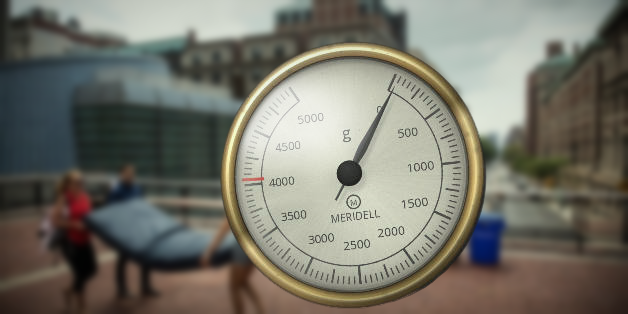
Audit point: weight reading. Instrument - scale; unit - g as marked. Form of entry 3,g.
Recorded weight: 50,g
